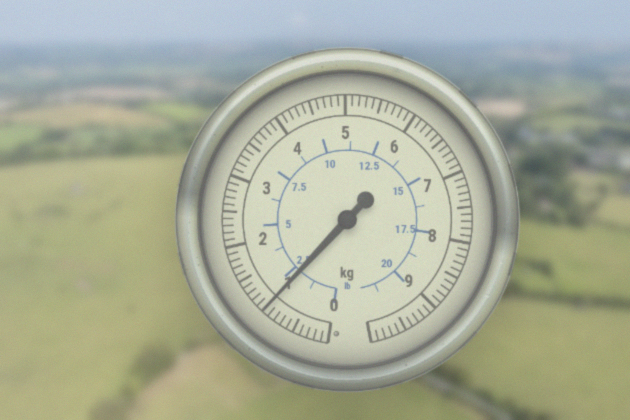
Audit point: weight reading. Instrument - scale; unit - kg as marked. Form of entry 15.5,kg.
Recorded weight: 1,kg
